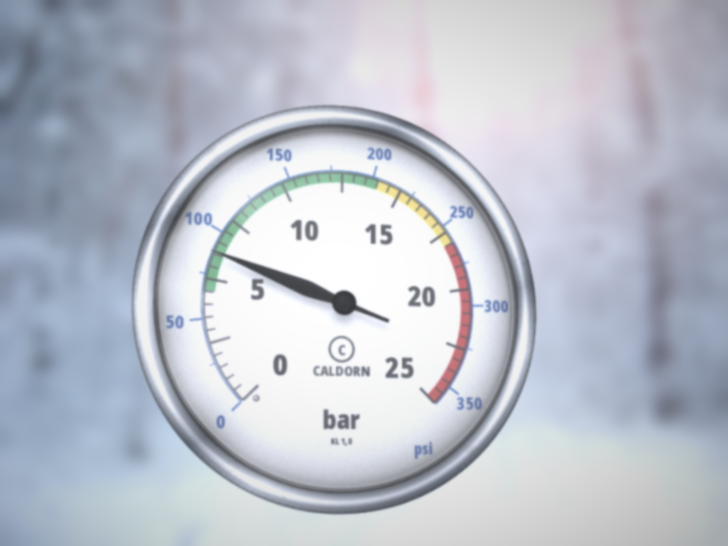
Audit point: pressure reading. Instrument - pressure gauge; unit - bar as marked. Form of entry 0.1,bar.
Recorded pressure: 6,bar
